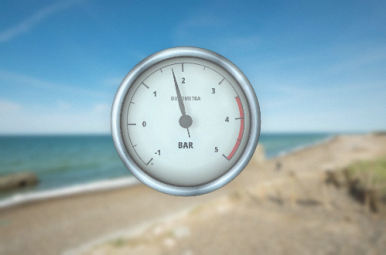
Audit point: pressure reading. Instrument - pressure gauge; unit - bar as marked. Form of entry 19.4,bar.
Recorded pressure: 1.75,bar
